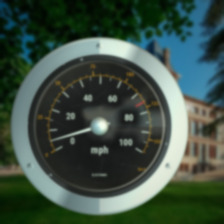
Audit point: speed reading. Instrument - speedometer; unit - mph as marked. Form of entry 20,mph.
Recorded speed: 5,mph
